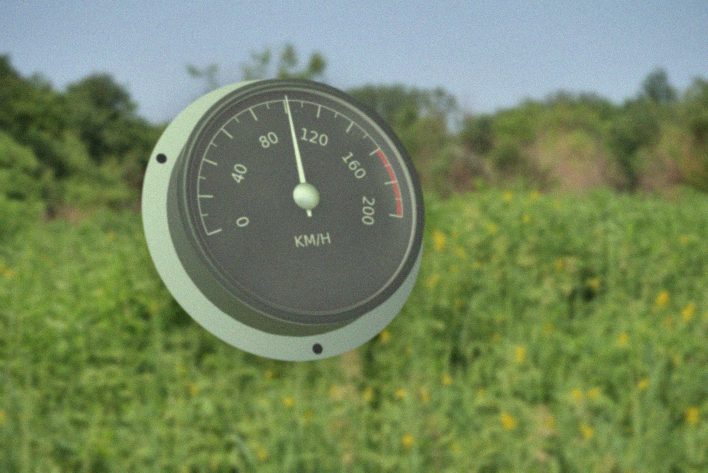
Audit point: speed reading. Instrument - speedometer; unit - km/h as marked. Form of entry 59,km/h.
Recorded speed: 100,km/h
